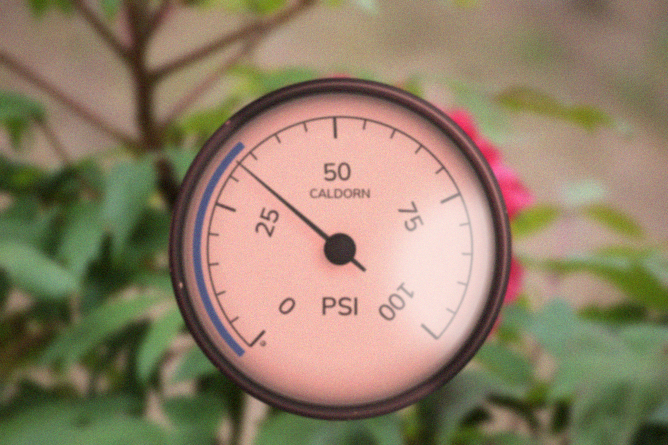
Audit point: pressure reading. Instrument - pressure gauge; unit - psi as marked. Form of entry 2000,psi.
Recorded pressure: 32.5,psi
